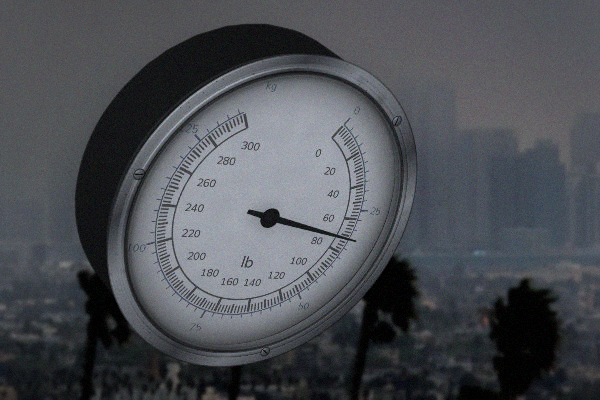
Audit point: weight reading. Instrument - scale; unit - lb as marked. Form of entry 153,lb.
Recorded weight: 70,lb
